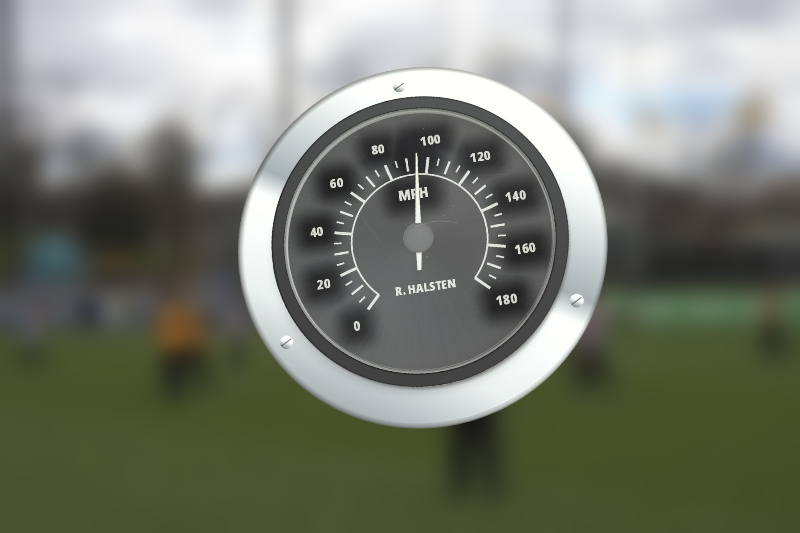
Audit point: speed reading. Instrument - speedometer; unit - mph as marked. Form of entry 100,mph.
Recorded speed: 95,mph
